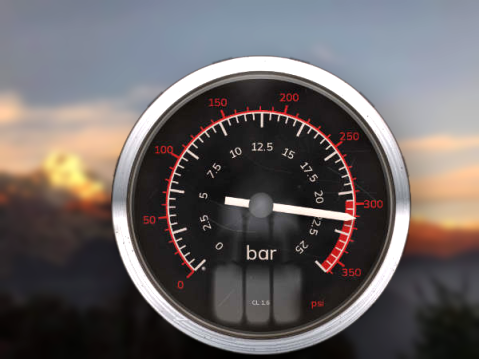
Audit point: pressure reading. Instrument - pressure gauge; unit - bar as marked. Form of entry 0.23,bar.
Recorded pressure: 21.5,bar
